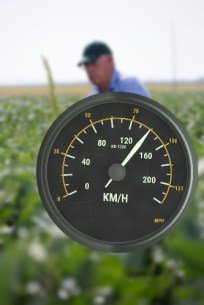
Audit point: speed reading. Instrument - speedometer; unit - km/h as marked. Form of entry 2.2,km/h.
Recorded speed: 140,km/h
